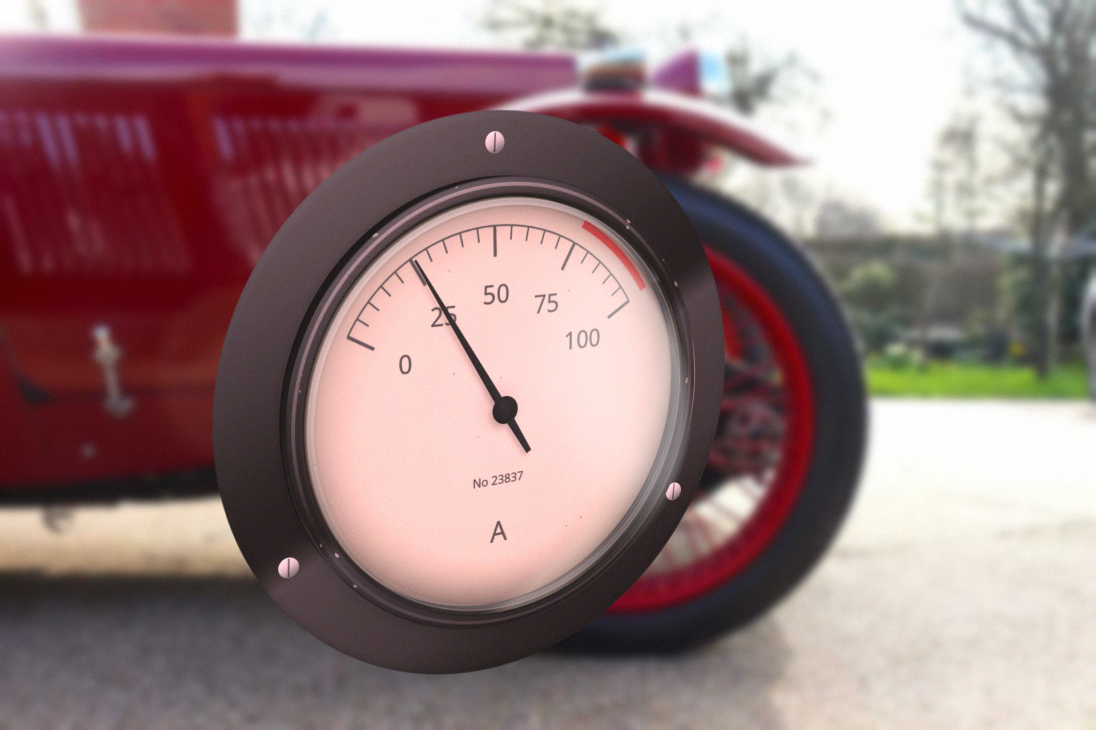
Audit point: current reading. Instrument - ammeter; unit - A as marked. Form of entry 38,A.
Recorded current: 25,A
